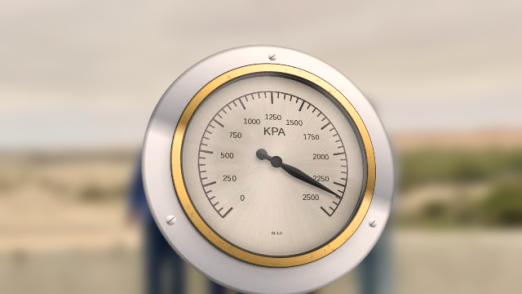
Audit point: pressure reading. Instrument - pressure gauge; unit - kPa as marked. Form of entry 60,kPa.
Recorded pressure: 2350,kPa
